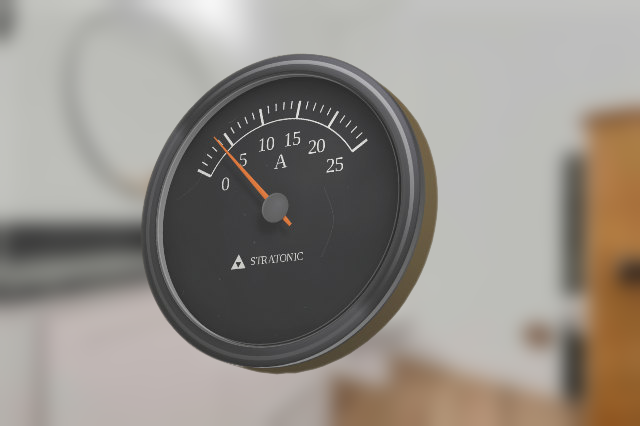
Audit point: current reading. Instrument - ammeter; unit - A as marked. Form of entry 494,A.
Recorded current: 4,A
